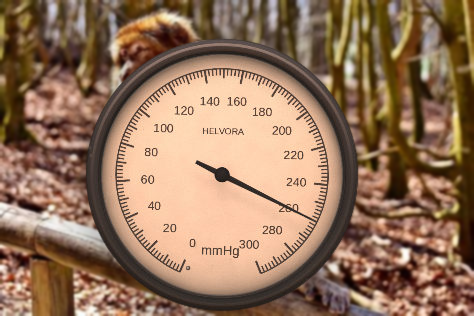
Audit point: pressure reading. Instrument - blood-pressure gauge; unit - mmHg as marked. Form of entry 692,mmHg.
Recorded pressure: 260,mmHg
